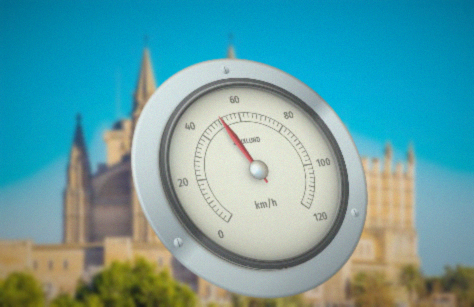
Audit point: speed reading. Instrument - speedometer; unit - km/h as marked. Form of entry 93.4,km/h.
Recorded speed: 50,km/h
